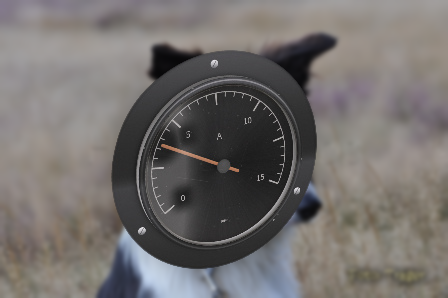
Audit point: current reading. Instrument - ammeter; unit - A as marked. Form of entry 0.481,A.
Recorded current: 3.75,A
